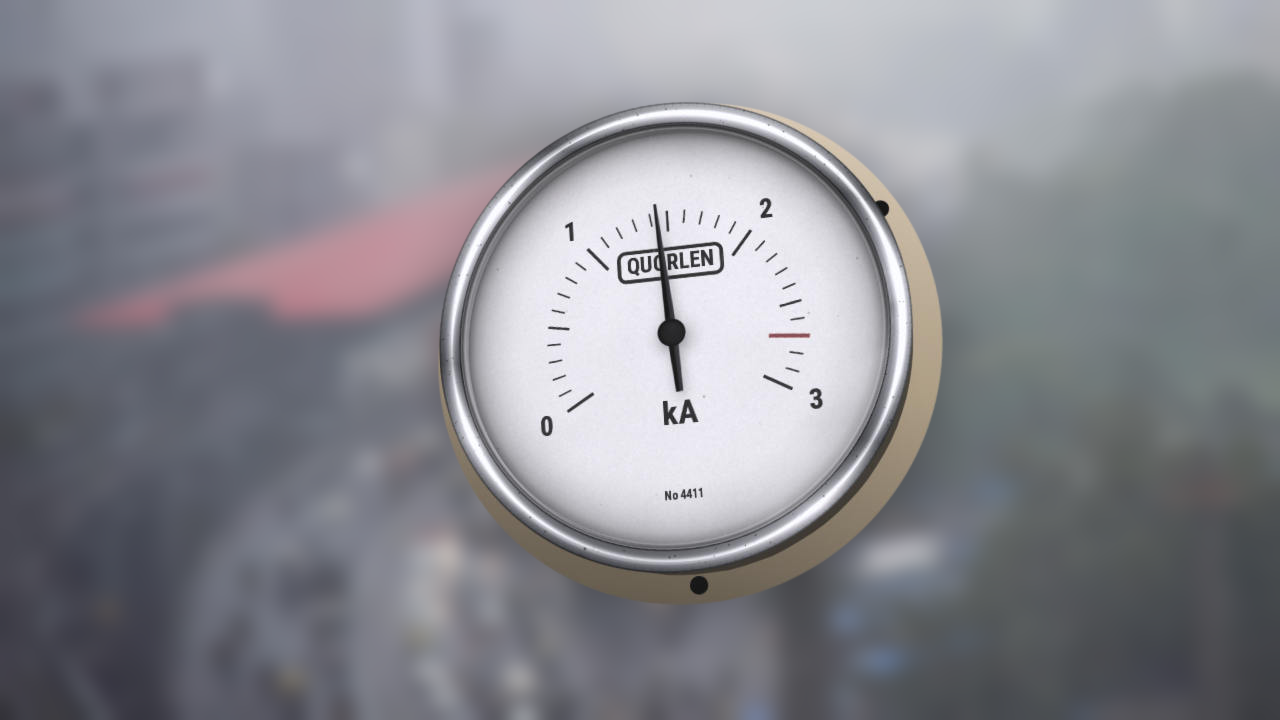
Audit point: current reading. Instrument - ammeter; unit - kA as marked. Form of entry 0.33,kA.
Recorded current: 1.45,kA
